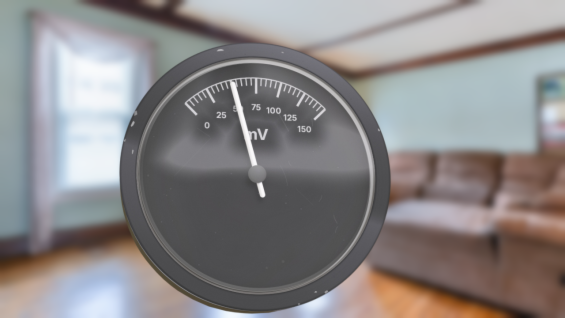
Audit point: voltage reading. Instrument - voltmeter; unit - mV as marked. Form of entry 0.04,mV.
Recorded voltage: 50,mV
